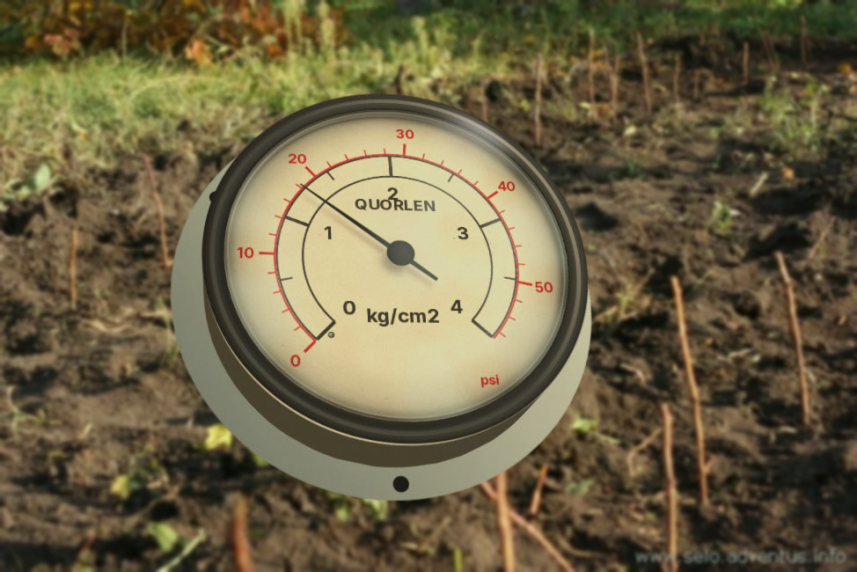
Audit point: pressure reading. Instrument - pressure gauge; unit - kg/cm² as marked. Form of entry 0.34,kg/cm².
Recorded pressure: 1.25,kg/cm²
